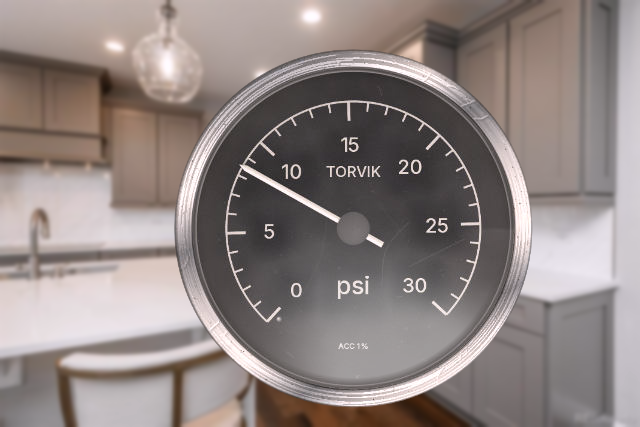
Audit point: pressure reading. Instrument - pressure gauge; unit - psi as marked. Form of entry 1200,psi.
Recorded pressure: 8.5,psi
